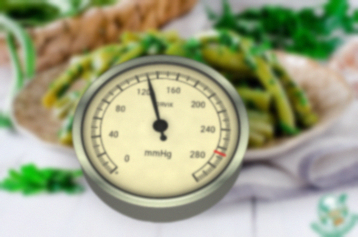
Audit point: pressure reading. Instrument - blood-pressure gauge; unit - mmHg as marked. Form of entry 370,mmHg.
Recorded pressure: 130,mmHg
